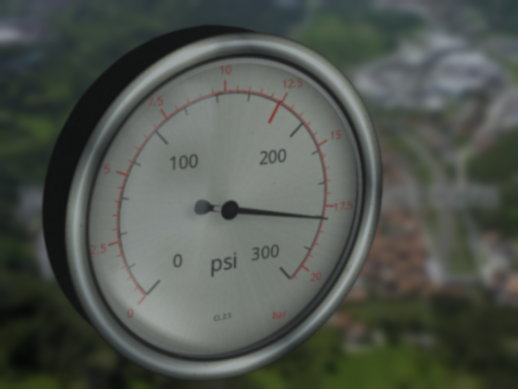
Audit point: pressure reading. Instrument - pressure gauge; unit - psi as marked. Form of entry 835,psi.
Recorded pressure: 260,psi
